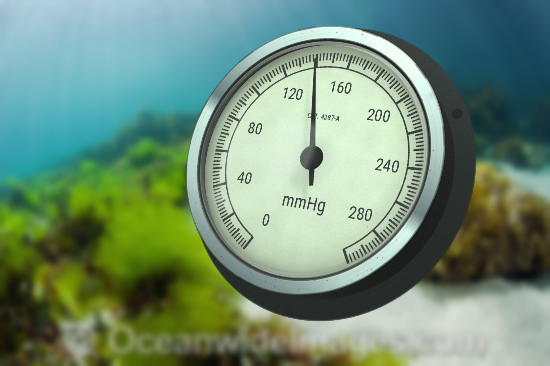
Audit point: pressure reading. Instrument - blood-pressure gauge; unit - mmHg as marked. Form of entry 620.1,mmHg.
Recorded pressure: 140,mmHg
